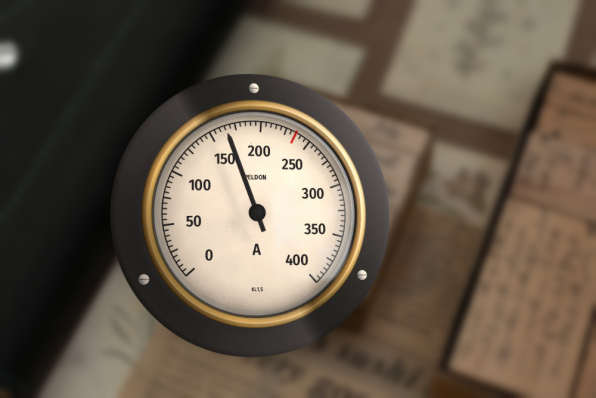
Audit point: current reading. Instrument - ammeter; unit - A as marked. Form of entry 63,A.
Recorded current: 165,A
